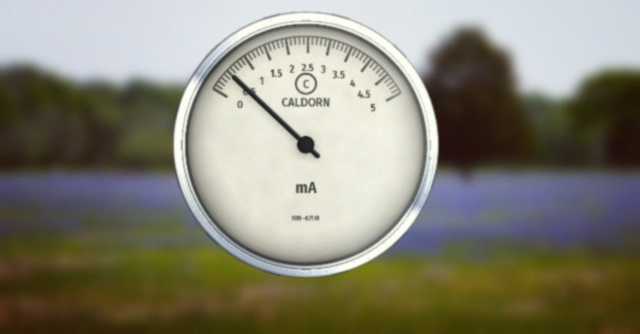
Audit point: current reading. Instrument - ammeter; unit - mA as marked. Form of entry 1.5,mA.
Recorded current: 0.5,mA
